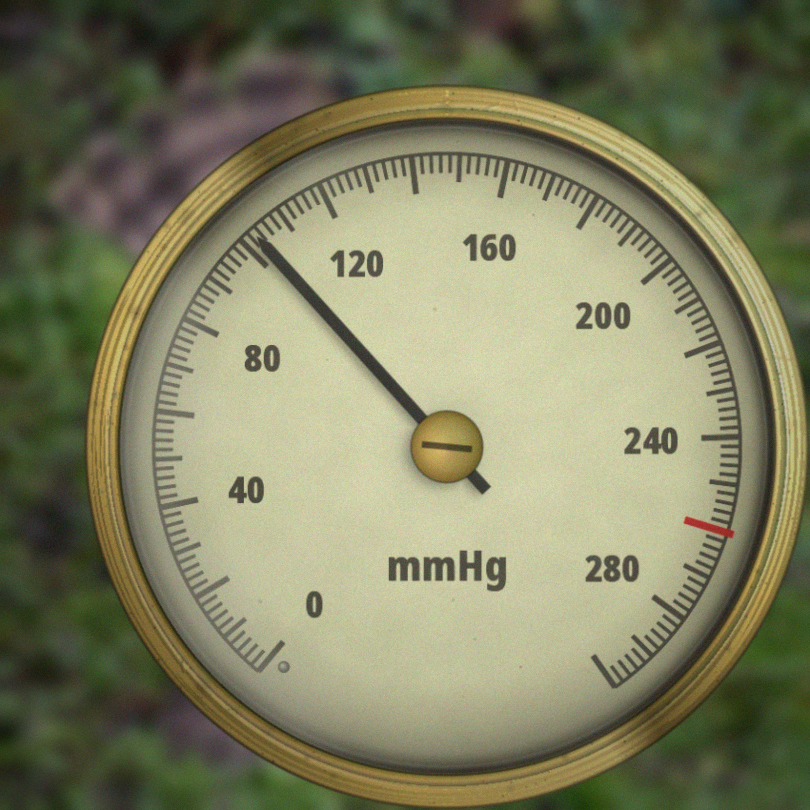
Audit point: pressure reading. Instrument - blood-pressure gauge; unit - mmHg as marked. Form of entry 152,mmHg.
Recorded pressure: 103,mmHg
